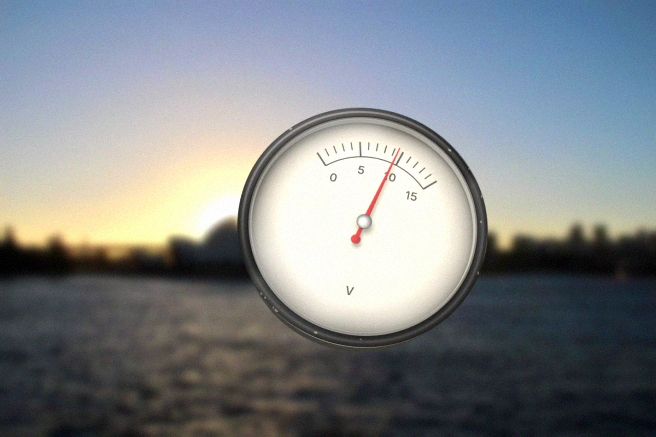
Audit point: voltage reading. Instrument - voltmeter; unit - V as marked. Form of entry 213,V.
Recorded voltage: 9.5,V
